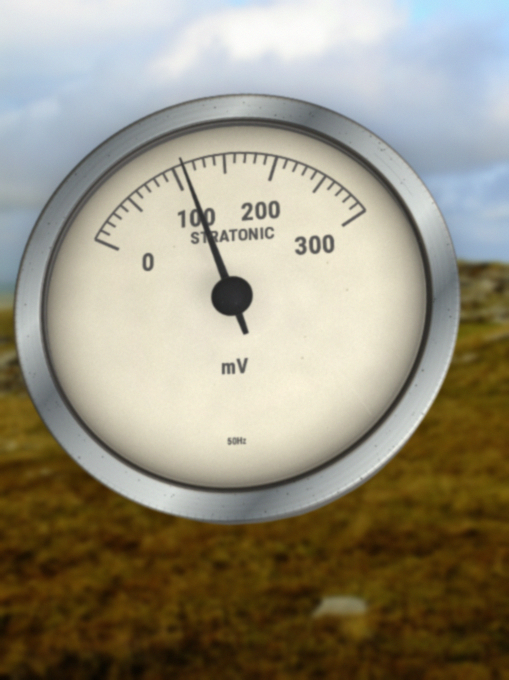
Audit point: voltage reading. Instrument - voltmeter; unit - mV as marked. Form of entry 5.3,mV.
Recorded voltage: 110,mV
